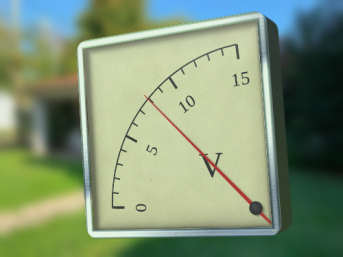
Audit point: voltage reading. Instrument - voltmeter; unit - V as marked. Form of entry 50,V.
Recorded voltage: 8,V
